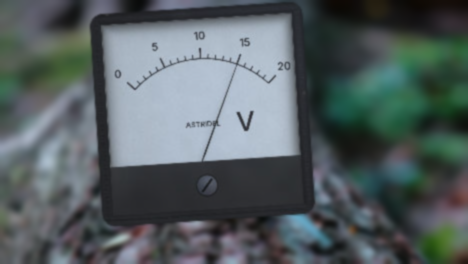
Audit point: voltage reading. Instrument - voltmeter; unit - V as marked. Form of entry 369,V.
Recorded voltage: 15,V
